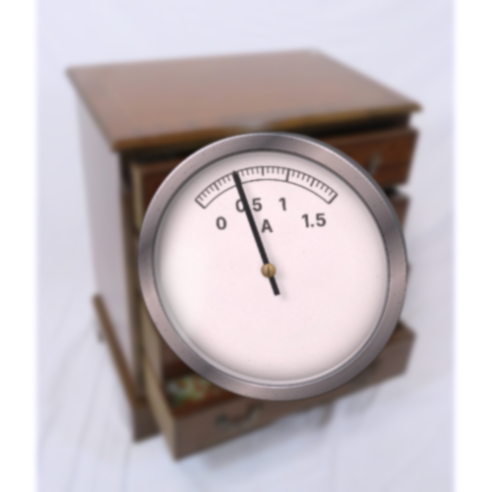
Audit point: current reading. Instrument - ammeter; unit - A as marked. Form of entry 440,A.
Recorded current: 0.5,A
